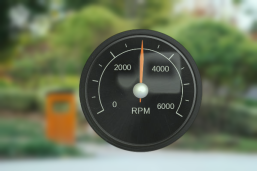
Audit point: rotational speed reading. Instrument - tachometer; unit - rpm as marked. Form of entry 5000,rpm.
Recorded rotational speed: 3000,rpm
